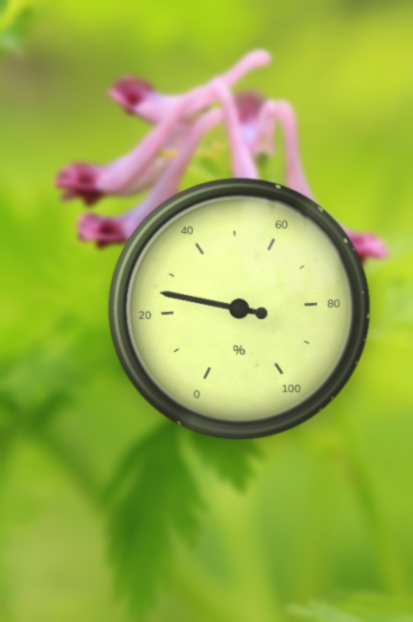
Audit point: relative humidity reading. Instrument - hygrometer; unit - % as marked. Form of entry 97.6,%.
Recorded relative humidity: 25,%
